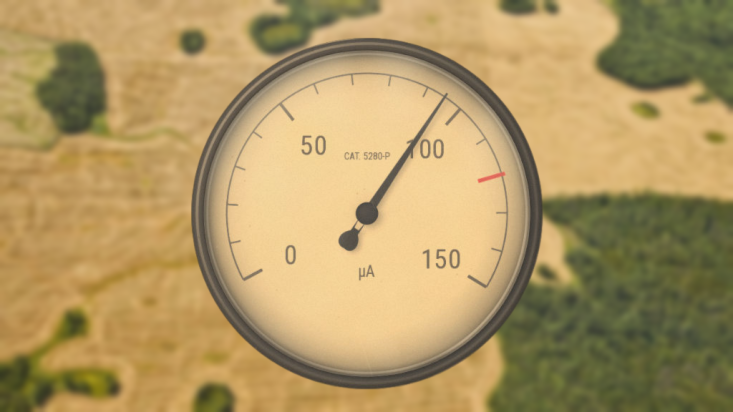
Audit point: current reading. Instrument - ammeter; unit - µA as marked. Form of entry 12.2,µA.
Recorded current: 95,µA
